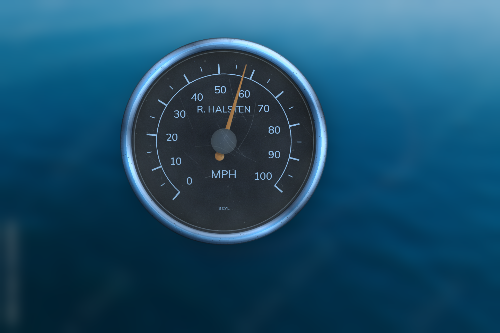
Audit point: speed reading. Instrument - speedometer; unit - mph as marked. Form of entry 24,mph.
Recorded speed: 57.5,mph
